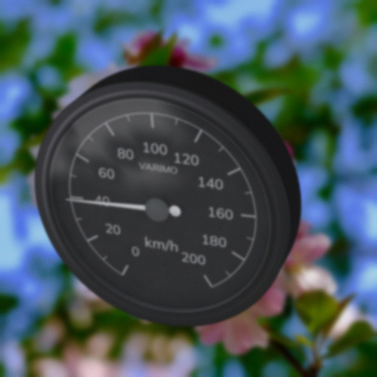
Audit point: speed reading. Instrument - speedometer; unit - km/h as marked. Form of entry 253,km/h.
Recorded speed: 40,km/h
